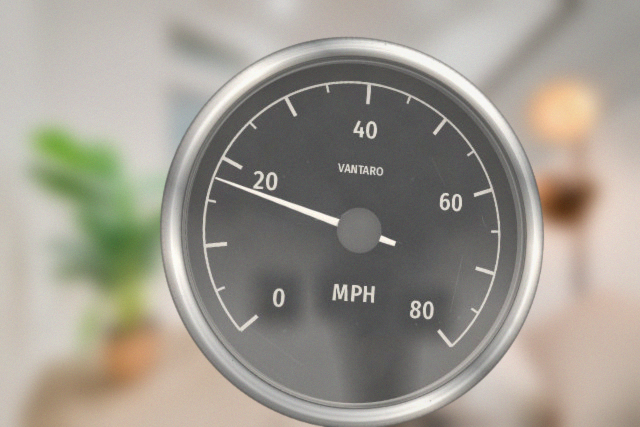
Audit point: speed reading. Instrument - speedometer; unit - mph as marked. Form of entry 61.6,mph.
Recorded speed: 17.5,mph
